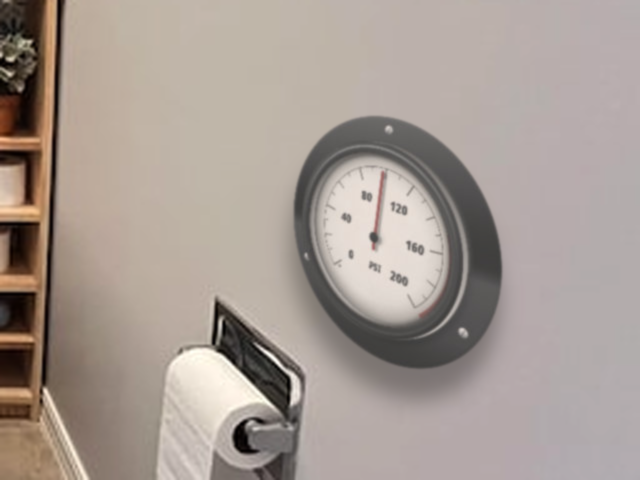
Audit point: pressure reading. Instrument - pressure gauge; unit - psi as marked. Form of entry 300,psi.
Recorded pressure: 100,psi
